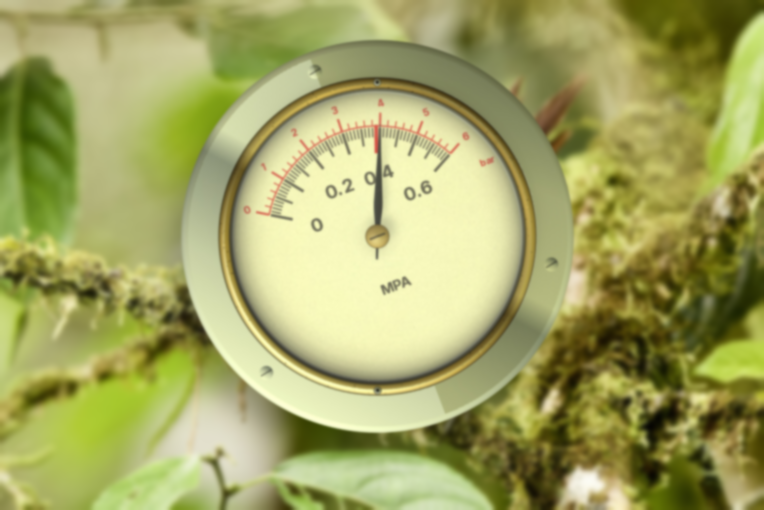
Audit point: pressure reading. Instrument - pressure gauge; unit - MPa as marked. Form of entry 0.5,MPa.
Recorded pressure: 0.4,MPa
